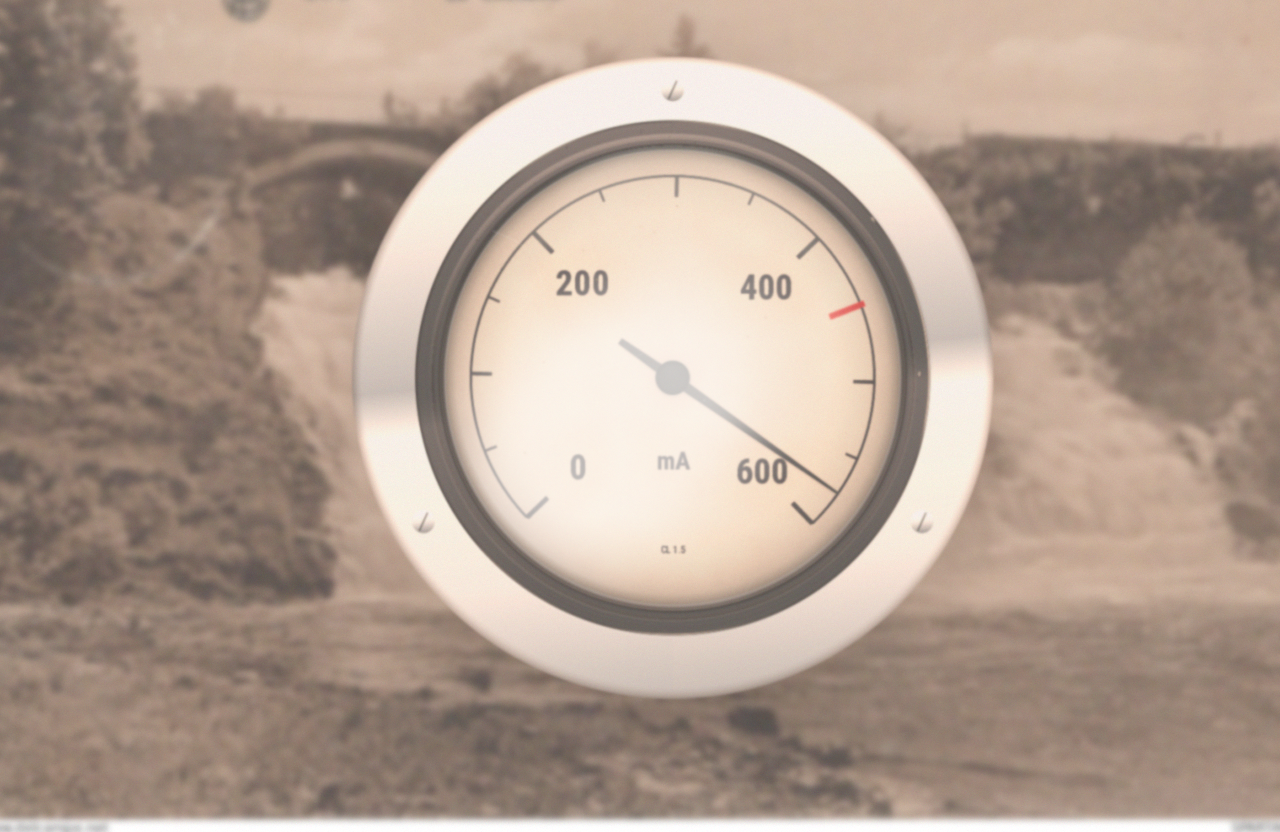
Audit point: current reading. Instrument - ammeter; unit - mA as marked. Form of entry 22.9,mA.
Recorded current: 575,mA
